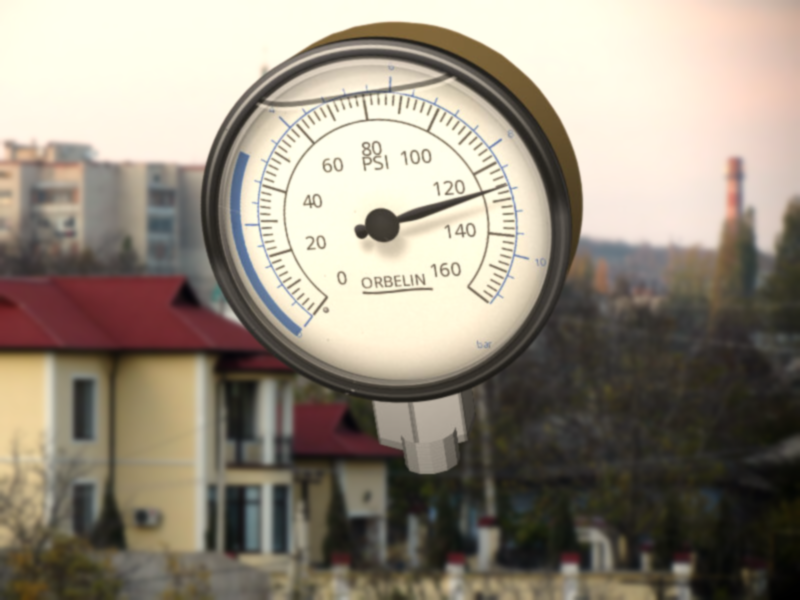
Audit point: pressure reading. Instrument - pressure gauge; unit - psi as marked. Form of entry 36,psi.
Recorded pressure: 126,psi
